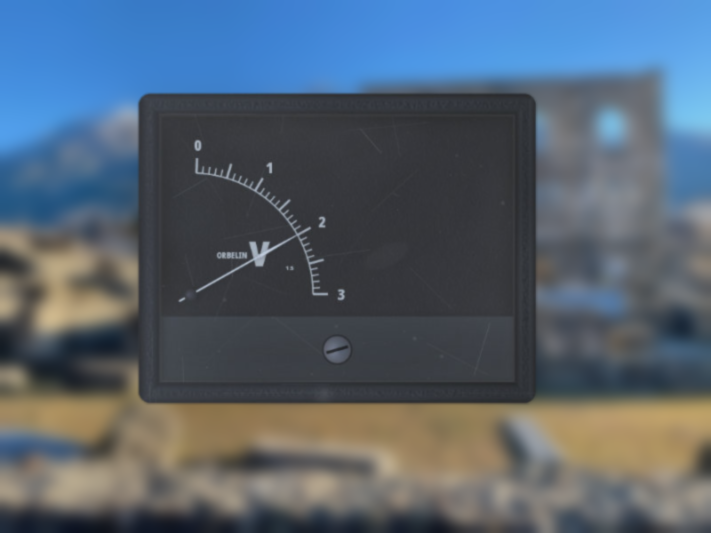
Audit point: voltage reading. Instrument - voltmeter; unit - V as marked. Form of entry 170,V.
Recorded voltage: 2,V
